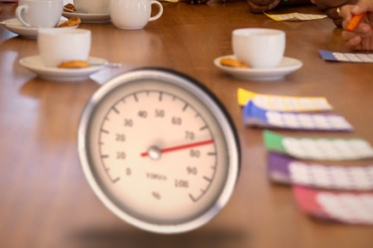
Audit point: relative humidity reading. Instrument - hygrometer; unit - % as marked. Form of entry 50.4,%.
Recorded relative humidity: 75,%
